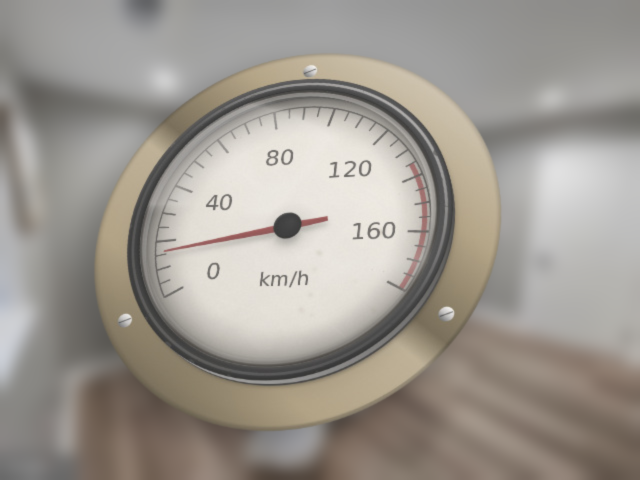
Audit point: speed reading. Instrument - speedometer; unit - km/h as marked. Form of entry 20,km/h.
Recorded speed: 15,km/h
